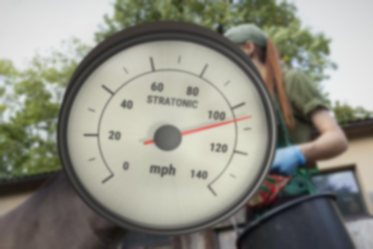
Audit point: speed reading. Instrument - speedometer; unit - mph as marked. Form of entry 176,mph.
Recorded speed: 105,mph
